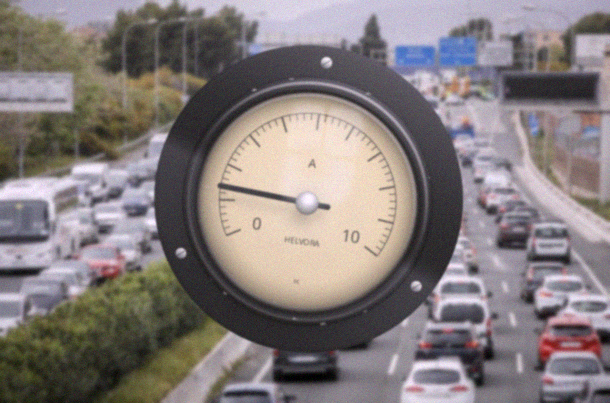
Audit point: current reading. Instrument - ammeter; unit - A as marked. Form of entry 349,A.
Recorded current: 1.4,A
